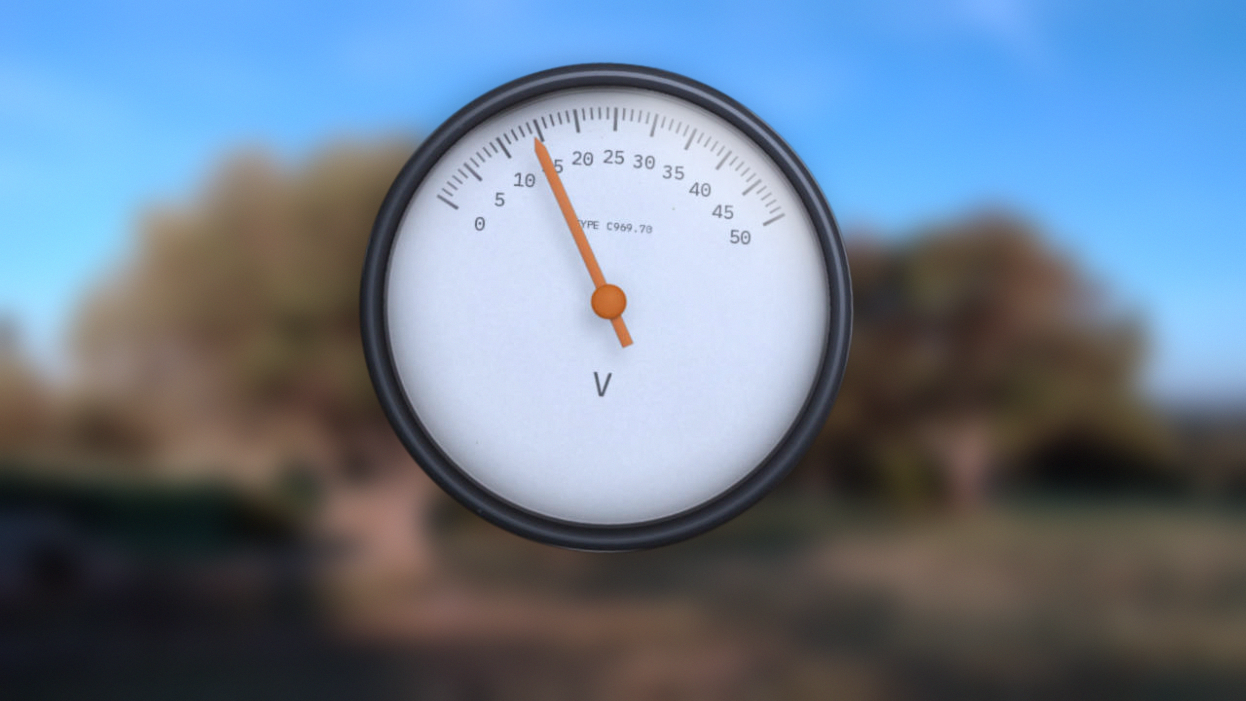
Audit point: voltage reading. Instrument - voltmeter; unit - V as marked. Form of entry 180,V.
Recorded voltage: 14,V
